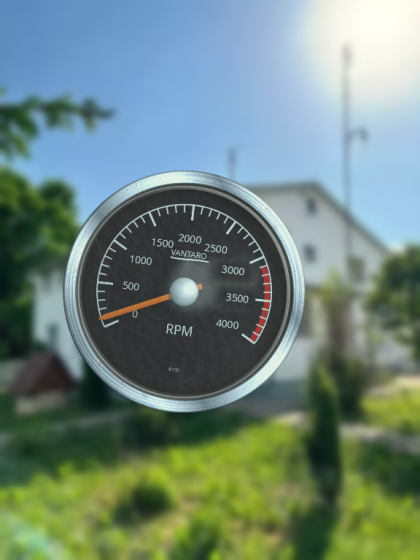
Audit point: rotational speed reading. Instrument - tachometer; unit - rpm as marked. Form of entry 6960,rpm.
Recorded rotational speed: 100,rpm
